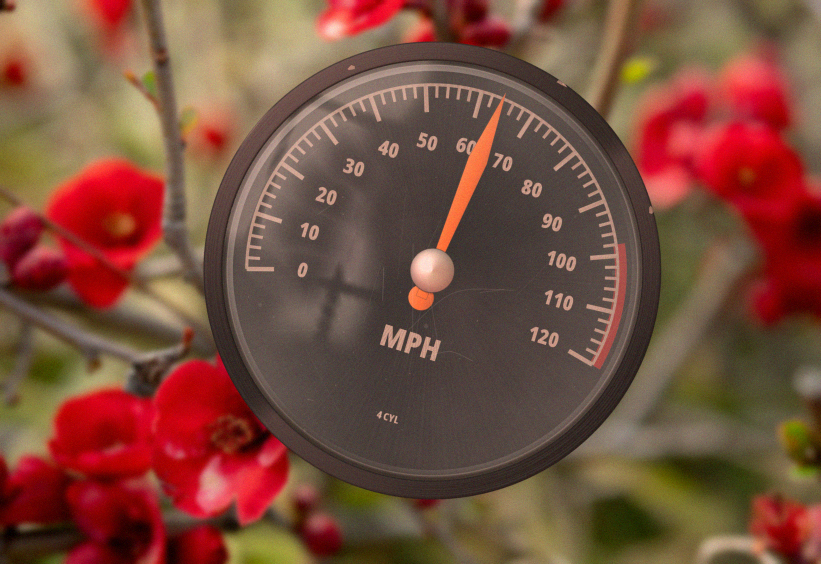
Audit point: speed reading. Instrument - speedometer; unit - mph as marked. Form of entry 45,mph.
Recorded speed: 64,mph
